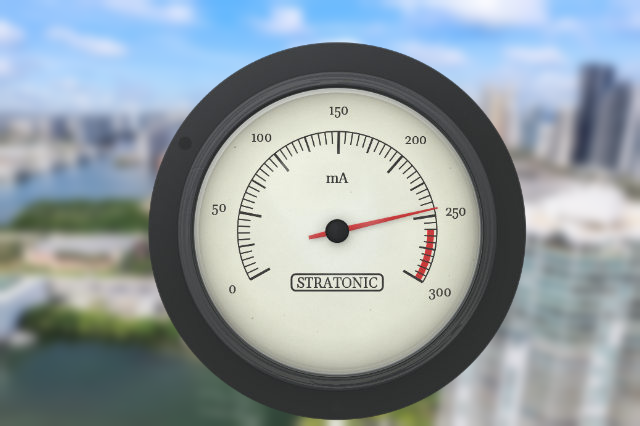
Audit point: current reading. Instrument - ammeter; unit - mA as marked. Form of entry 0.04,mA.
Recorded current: 245,mA
